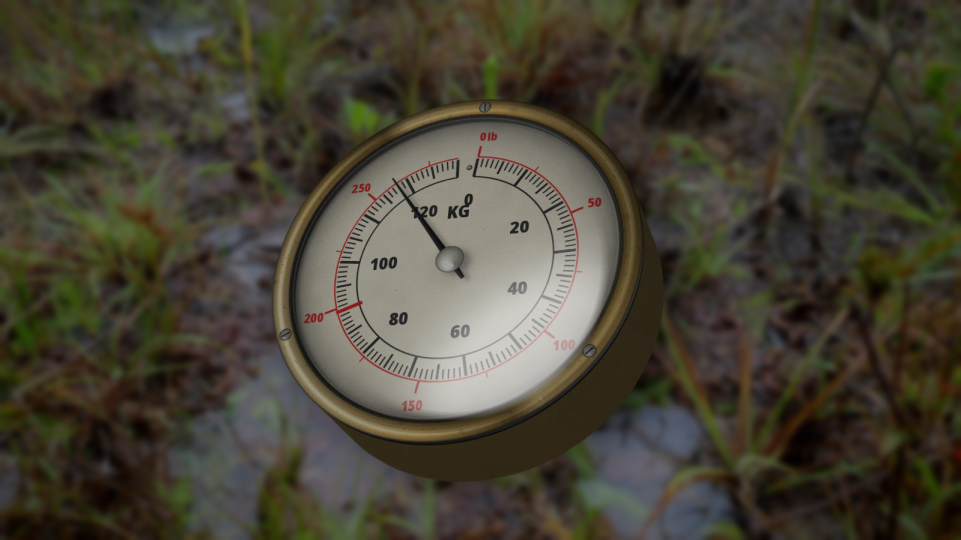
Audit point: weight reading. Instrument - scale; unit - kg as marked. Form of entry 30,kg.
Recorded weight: 118,kg
